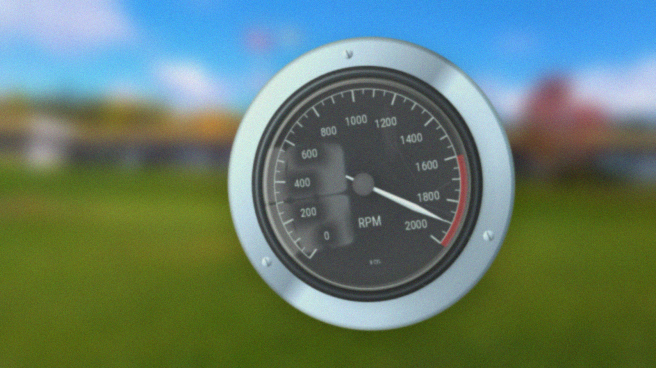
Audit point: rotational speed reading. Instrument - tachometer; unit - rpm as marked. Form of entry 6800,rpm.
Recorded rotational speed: 1900,rpm
